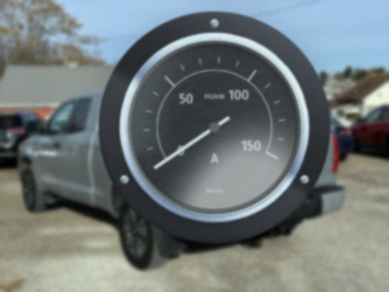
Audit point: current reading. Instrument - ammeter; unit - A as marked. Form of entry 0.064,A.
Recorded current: 0,A
